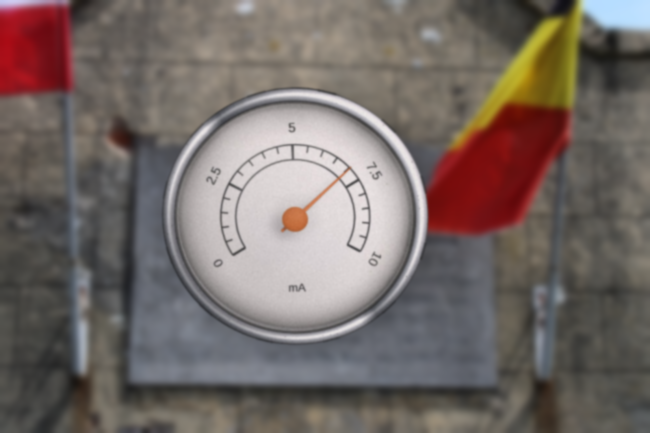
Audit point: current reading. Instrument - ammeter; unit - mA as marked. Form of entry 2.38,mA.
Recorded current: 7,mA
